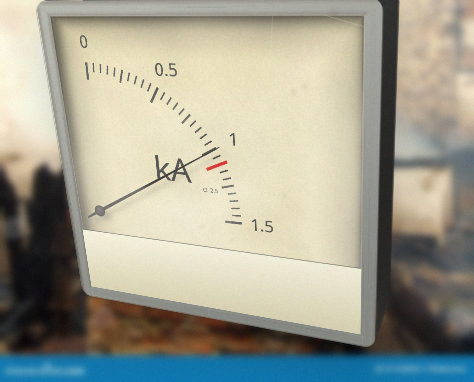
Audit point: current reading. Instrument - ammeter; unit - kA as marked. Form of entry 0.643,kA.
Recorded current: 1,kA
